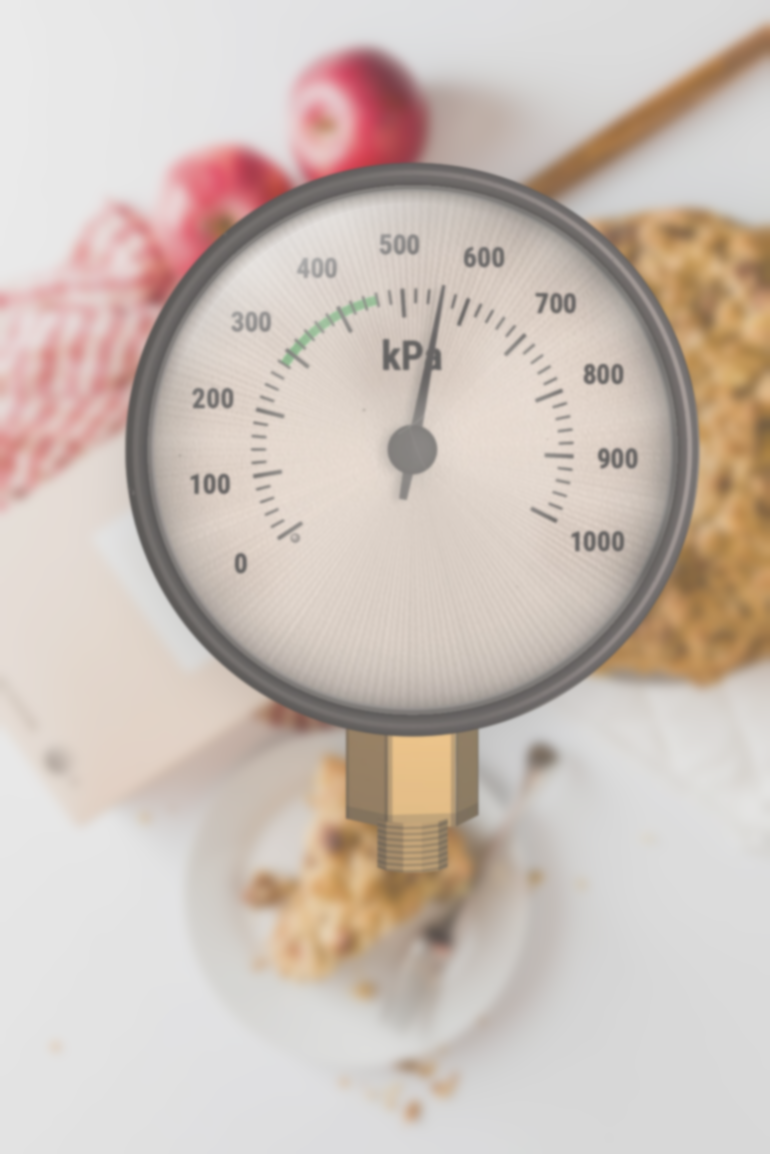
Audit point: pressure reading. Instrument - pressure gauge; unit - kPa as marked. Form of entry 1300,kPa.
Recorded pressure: 560,kPa
